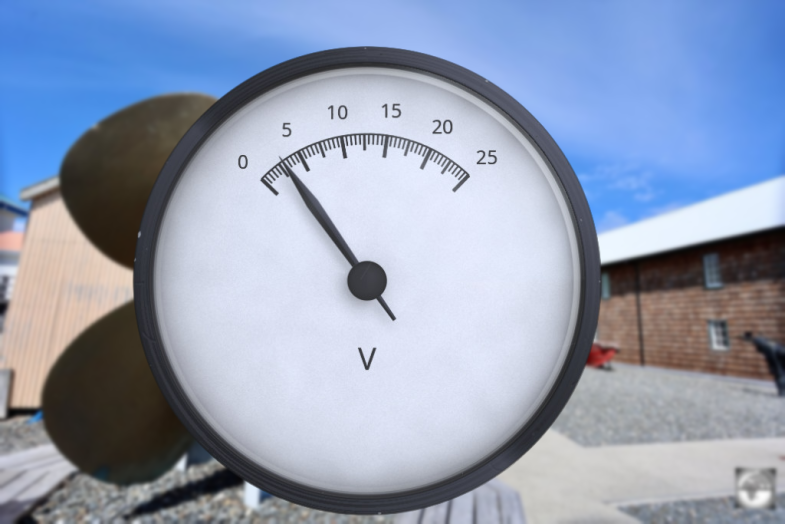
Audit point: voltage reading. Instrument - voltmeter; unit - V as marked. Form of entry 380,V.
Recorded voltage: 3,V
